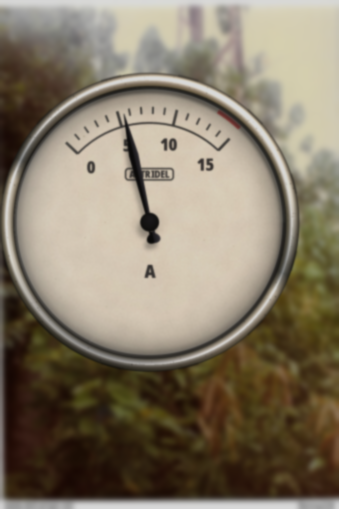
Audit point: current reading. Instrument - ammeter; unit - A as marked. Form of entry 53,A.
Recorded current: 5.5,A
